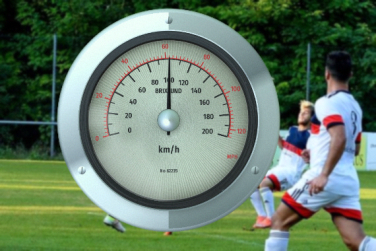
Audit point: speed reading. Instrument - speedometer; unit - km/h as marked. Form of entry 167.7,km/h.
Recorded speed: 100,km/h
